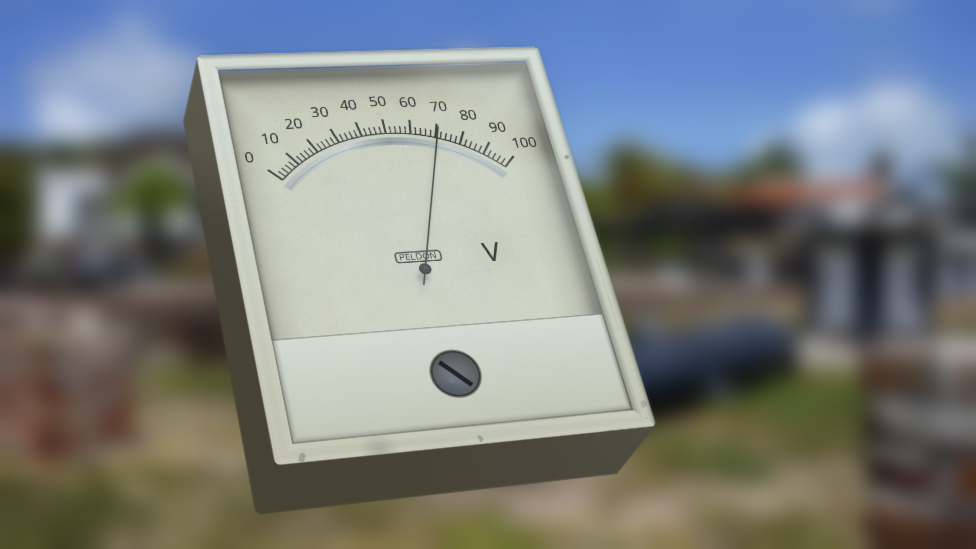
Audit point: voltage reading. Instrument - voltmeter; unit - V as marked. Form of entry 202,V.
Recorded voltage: 70,V
